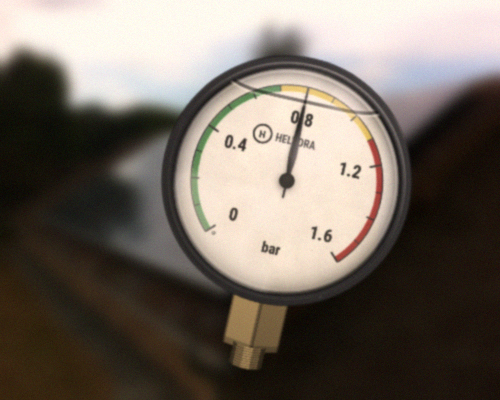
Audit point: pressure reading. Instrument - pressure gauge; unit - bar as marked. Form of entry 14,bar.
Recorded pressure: 0.8,bar
